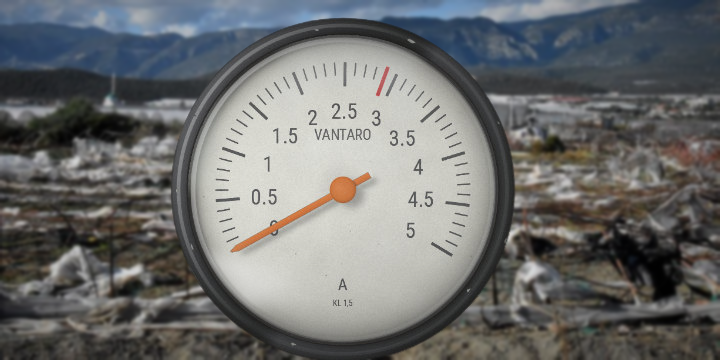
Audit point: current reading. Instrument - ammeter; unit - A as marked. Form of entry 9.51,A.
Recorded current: 0,A
